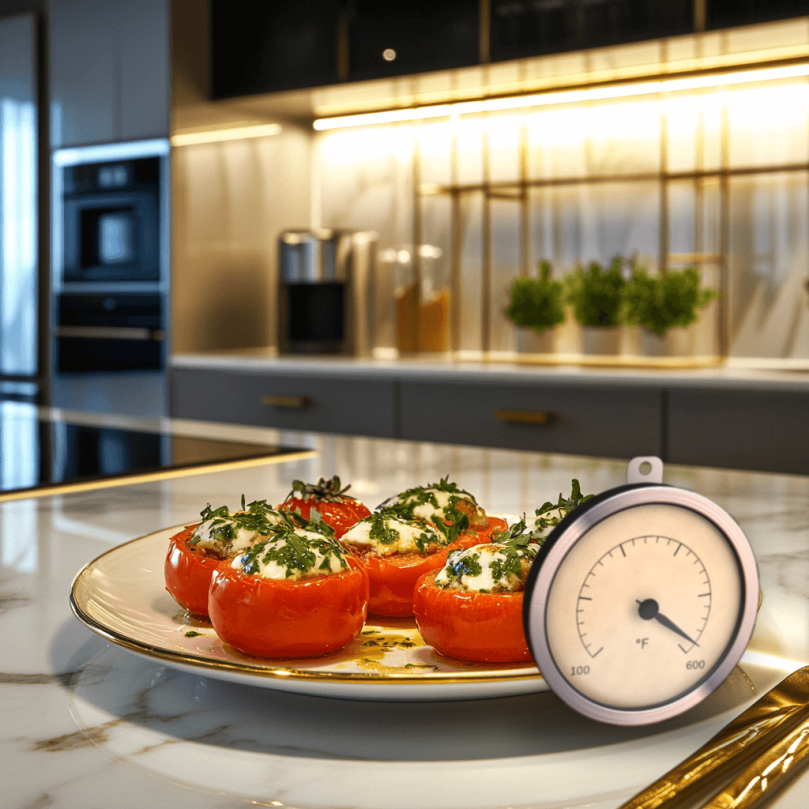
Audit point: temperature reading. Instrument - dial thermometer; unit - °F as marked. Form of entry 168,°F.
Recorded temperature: 580,°F
